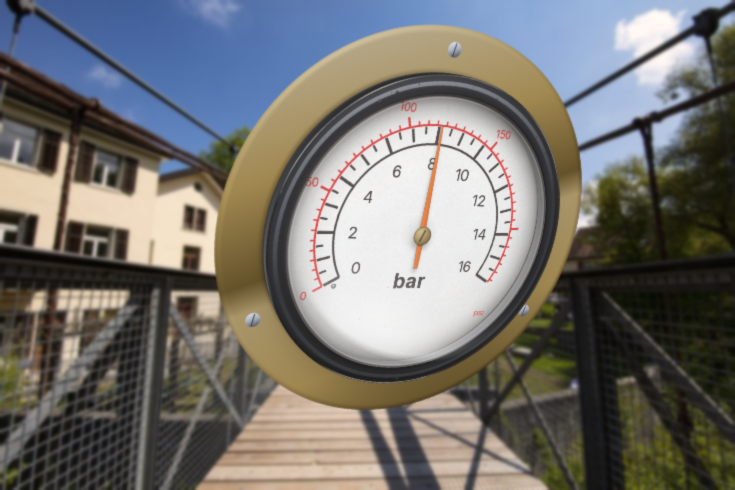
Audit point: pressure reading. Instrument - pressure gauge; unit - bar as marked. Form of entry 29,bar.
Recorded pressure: 8,bar
